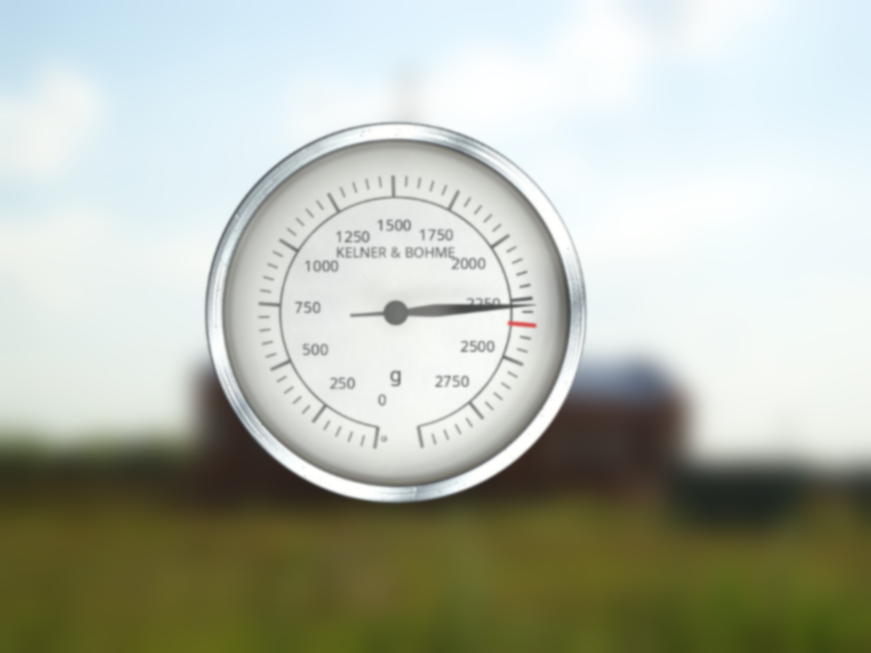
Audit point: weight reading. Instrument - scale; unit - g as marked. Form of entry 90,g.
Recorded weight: 2275,g
